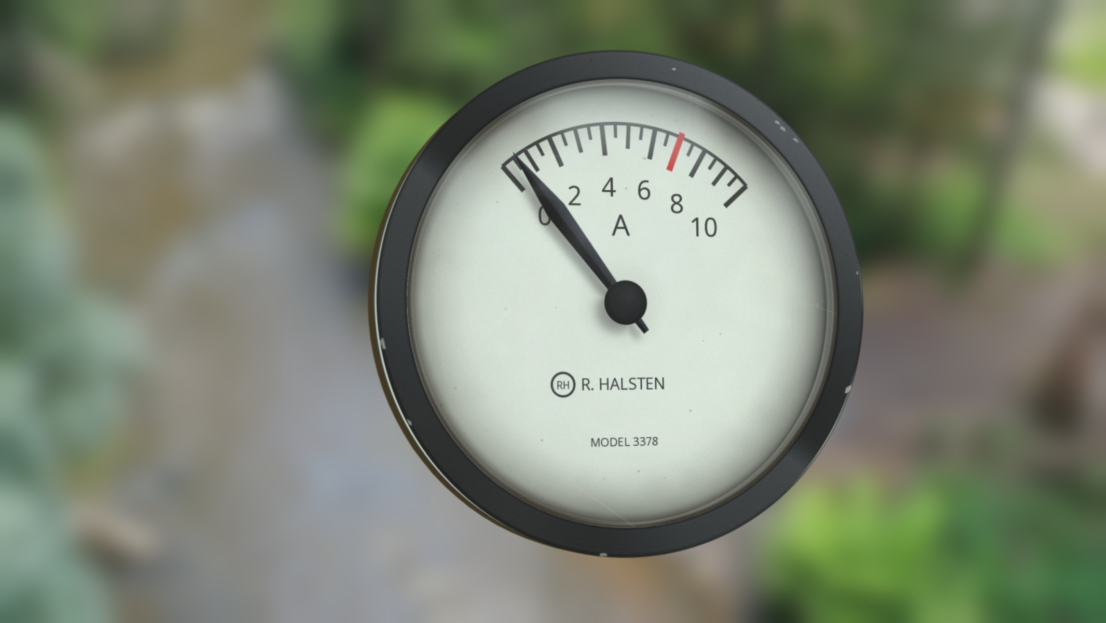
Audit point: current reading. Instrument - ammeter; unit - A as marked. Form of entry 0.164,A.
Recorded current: 0.5,A
